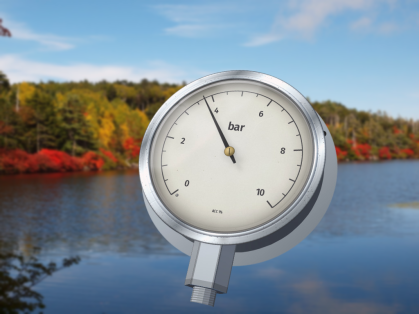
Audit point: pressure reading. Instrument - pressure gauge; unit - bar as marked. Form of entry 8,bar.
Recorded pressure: 3.75,bar
